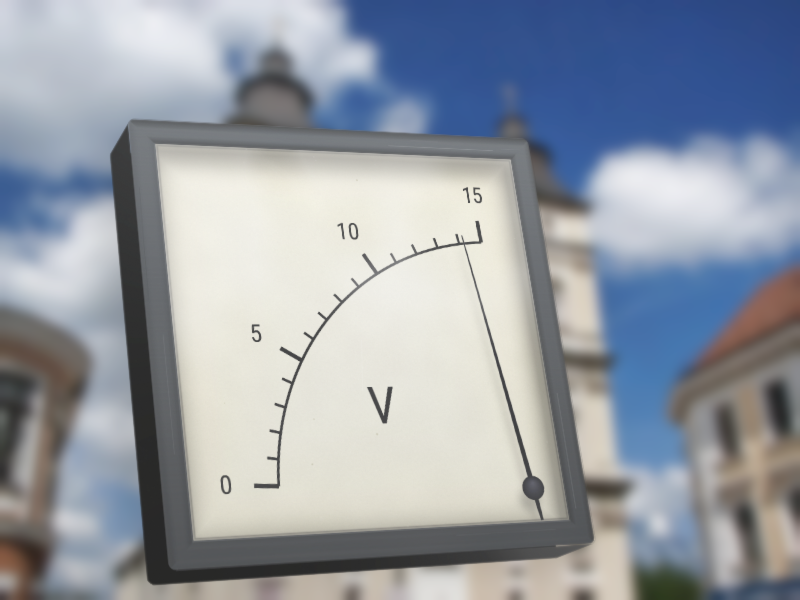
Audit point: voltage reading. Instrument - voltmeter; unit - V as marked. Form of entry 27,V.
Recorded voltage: 14,V
